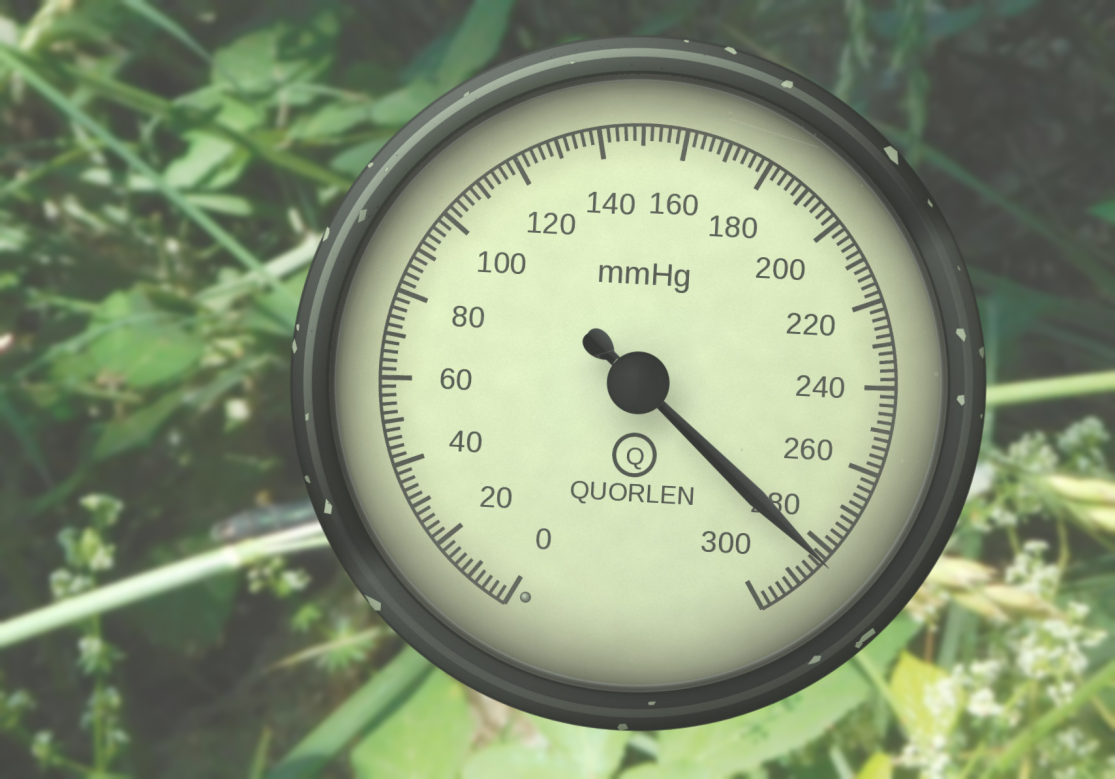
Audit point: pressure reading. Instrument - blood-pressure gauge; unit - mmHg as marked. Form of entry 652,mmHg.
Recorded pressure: 283,mmHg
